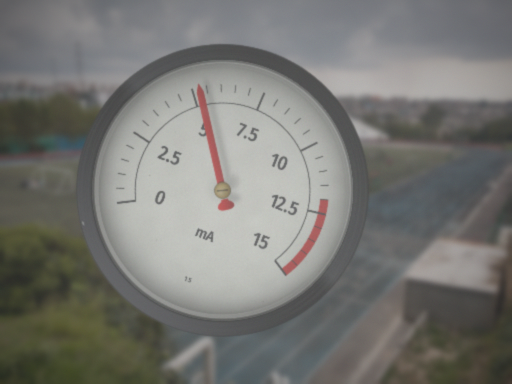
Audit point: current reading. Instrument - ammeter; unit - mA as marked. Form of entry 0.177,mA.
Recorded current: 5.25,mA
